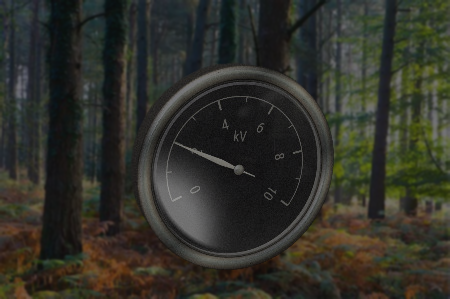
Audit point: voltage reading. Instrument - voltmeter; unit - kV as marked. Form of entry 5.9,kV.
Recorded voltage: 2,kV
